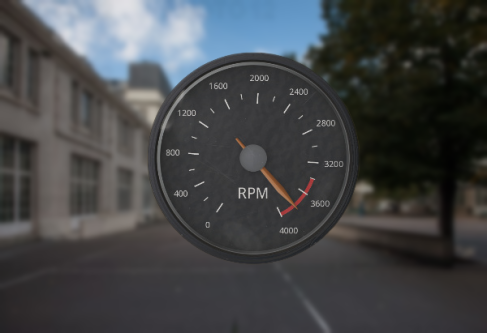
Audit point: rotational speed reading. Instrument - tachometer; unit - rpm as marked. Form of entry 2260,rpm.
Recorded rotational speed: 3800,rpm
